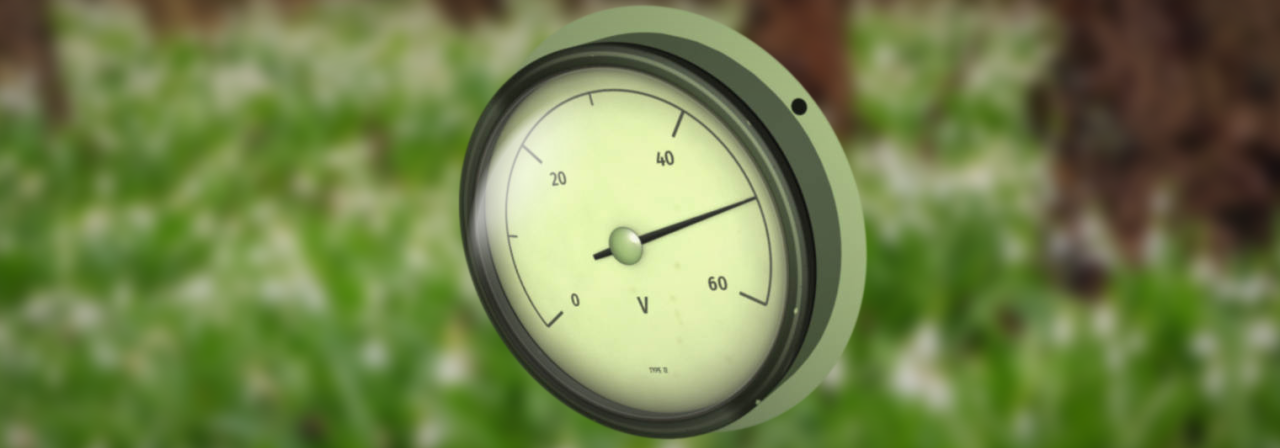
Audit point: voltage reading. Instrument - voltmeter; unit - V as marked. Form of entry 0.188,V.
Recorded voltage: 50,V
